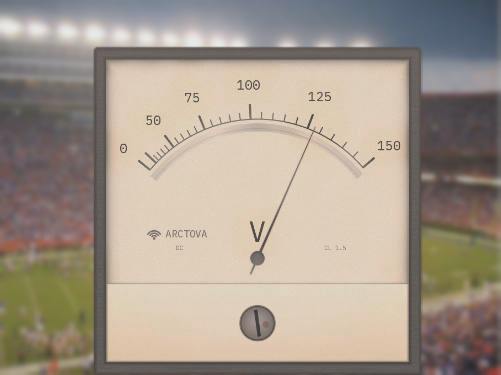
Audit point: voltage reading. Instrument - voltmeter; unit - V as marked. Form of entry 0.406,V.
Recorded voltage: 127.5,V
